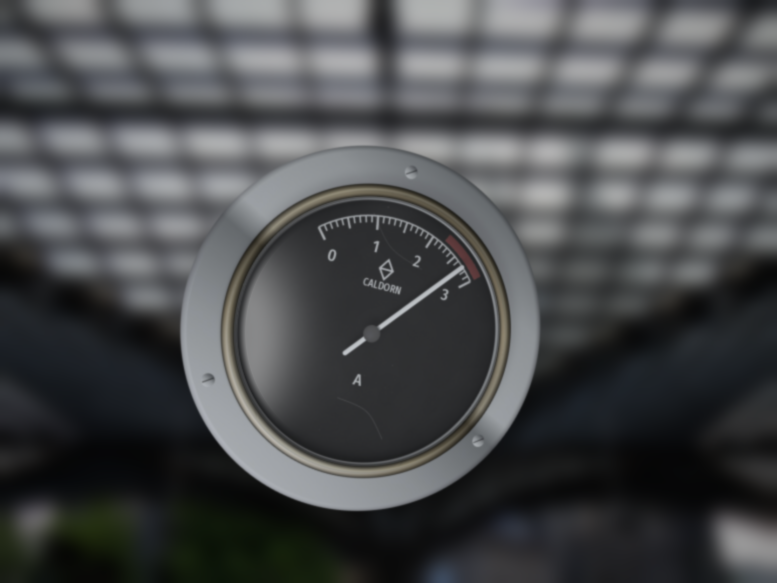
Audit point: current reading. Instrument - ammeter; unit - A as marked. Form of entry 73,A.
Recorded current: 2.7,A
